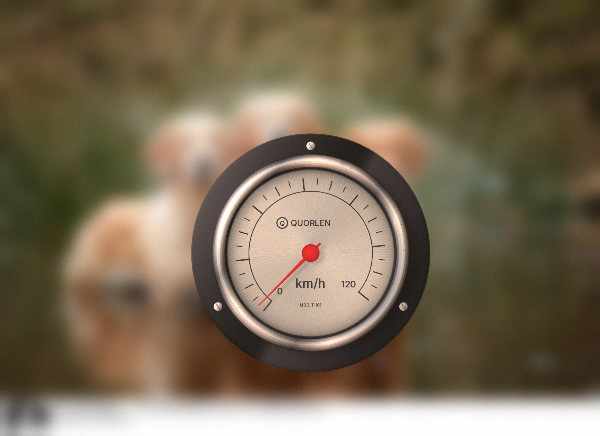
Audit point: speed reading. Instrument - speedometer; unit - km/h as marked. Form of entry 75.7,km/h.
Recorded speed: 2.5,km/h
